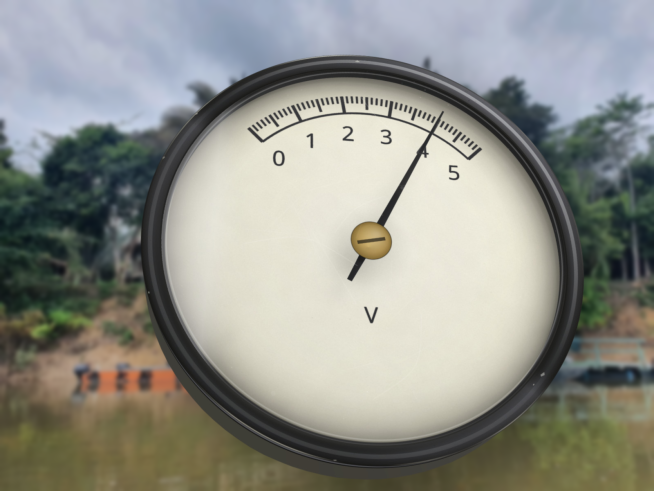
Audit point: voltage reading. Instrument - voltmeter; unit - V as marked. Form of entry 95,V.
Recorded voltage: 4,V
